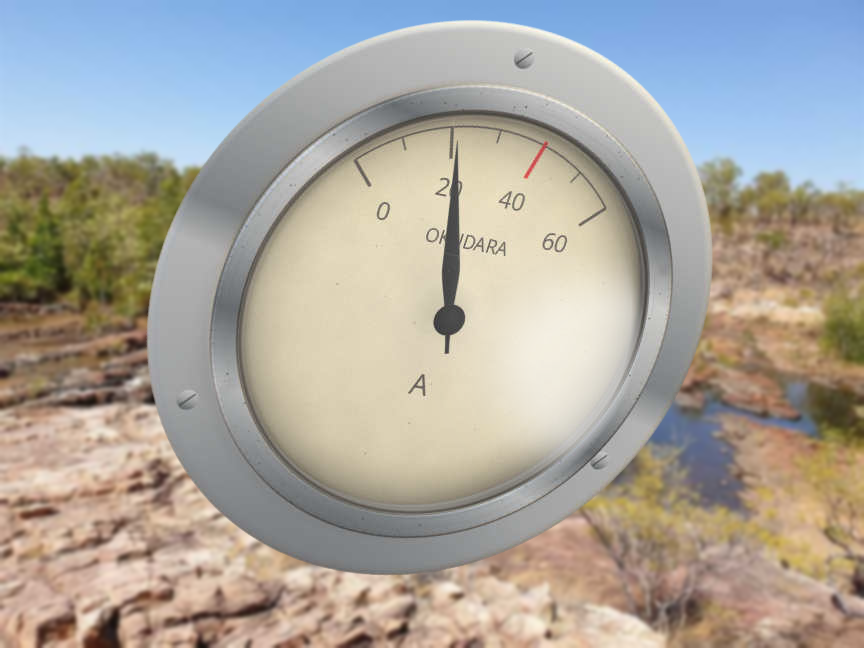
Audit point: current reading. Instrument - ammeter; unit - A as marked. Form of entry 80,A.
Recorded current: 20,A
